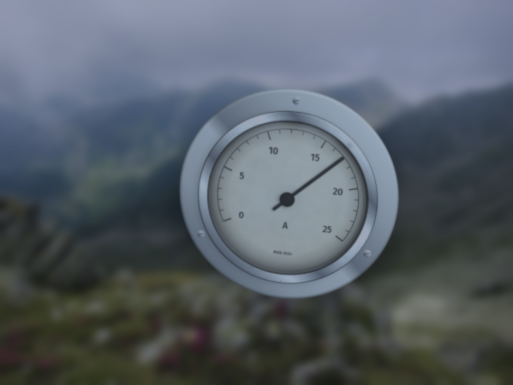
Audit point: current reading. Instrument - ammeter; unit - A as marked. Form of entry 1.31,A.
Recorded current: 17,A
